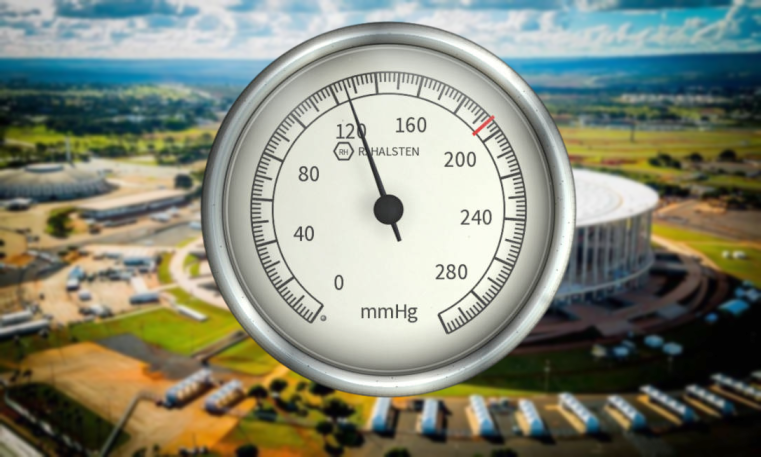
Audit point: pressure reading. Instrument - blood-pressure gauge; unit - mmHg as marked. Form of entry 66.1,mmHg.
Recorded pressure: 126,mmHg
